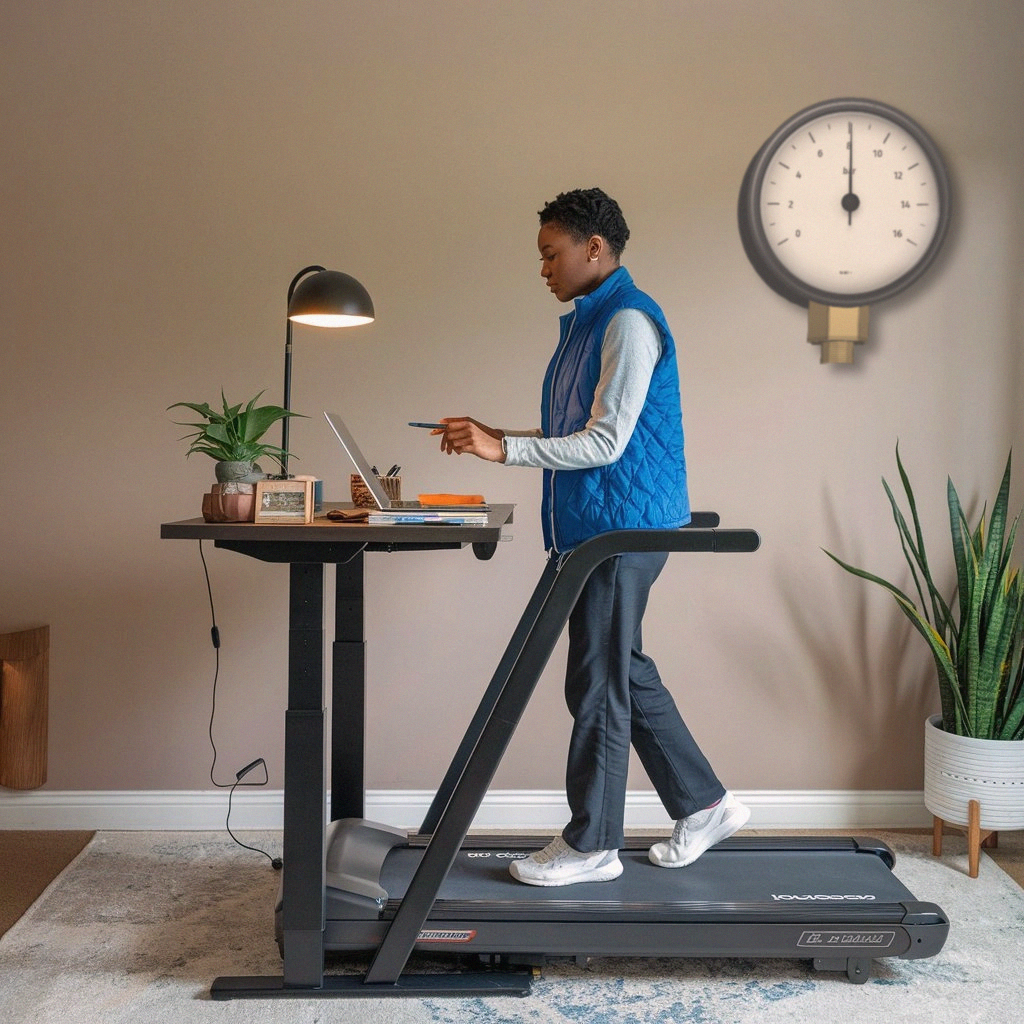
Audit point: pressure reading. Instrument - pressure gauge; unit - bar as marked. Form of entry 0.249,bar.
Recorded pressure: 8,bar
